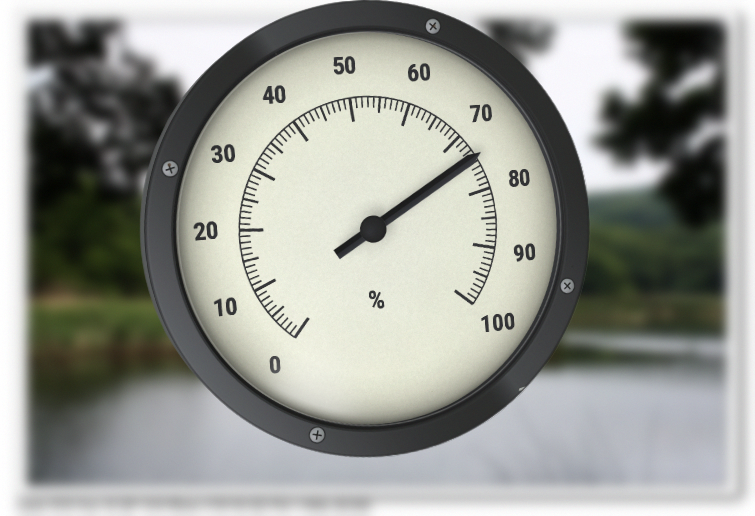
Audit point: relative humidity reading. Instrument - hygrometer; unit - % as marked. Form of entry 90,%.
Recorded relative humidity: 74,%
